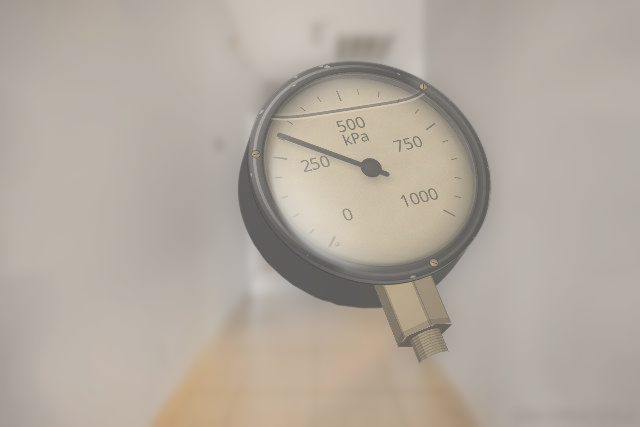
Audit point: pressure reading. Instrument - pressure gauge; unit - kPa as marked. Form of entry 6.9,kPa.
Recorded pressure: 300,kPa
